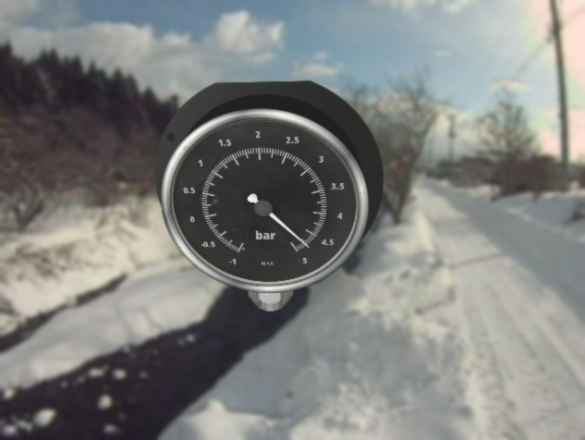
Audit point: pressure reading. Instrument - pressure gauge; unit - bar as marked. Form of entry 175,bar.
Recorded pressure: 4.75,bar
